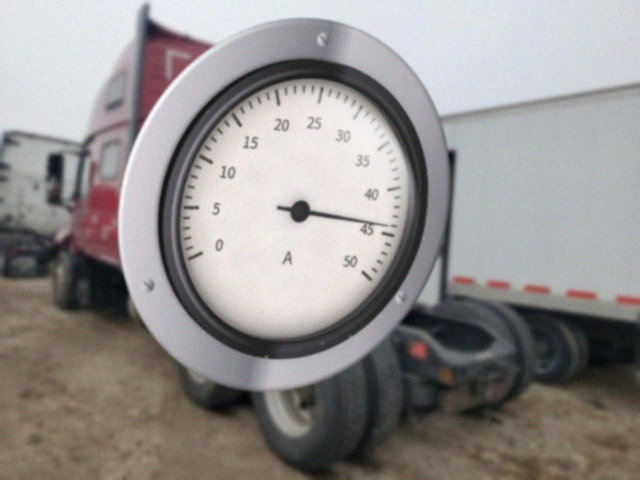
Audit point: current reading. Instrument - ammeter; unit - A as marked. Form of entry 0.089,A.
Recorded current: 44,A
